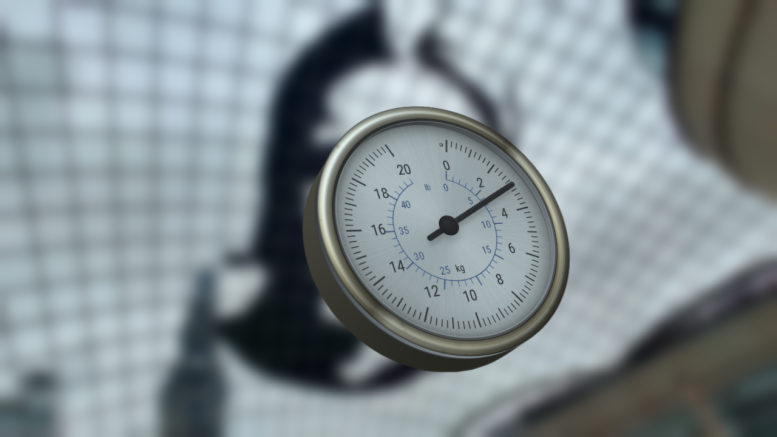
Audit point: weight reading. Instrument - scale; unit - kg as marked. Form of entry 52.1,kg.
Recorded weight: 3,kg
